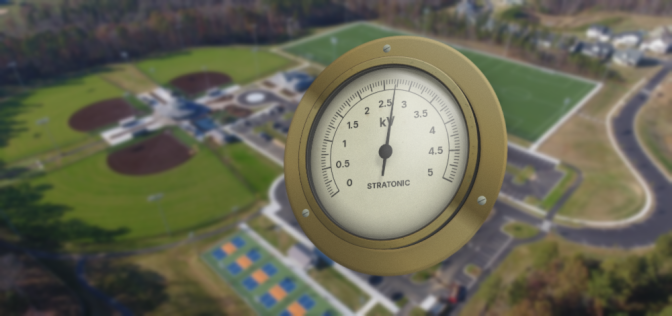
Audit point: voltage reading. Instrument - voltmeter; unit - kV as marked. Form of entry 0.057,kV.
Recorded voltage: 2.75,kV
